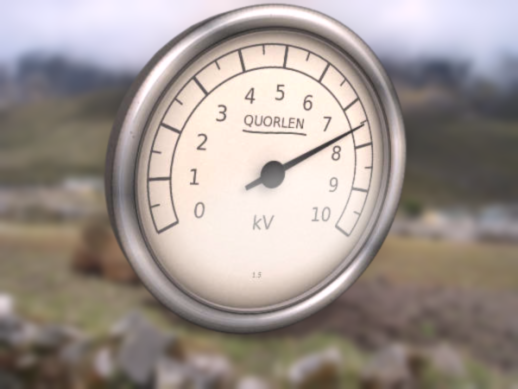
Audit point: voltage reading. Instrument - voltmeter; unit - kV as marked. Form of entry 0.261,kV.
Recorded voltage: 7.5,kV
